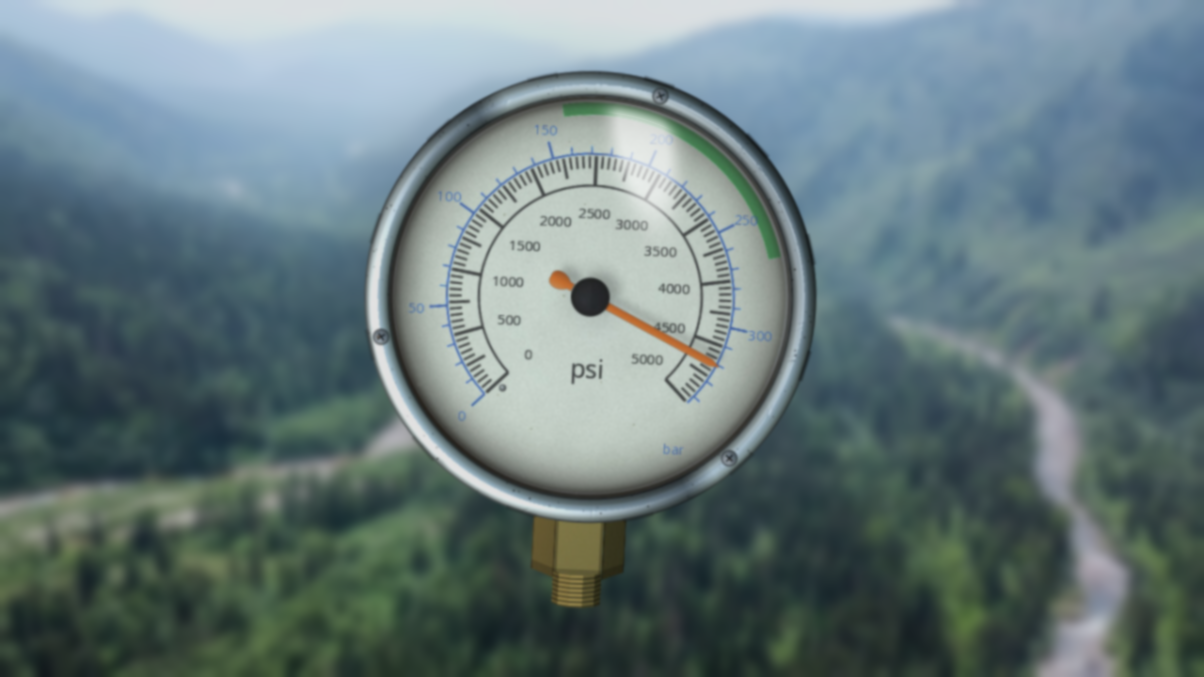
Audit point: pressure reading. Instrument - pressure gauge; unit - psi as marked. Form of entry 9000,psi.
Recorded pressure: 4650,psi
